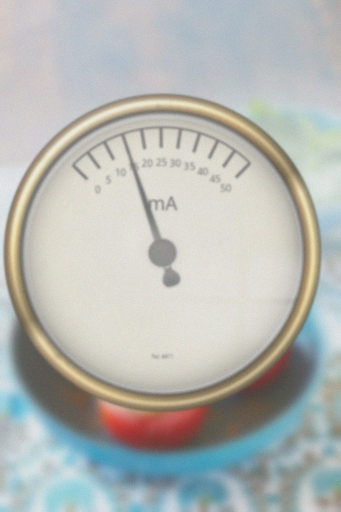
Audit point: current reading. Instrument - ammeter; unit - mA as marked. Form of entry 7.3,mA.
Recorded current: 15,mA
